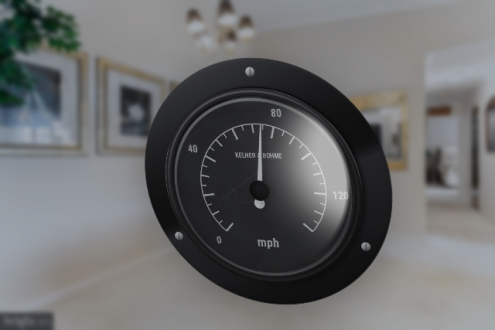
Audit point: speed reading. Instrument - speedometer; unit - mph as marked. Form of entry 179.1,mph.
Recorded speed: 75,mph
